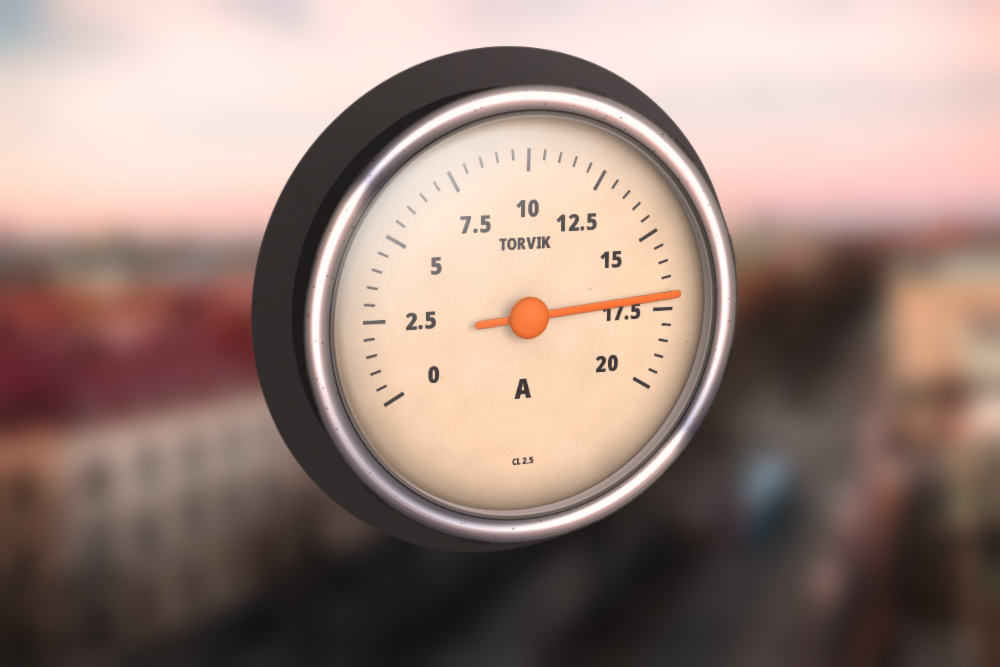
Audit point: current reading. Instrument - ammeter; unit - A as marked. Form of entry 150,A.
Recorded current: 17,A
